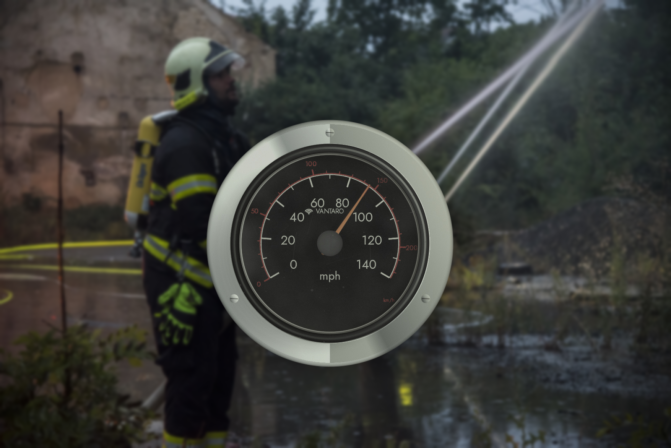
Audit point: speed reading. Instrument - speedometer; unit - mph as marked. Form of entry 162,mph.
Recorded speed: 90,mph
